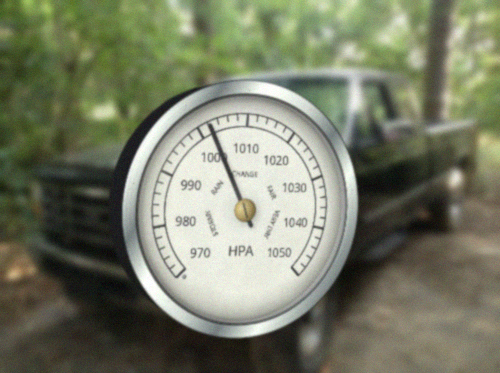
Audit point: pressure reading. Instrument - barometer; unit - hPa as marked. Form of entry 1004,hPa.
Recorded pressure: 1002,hPa
